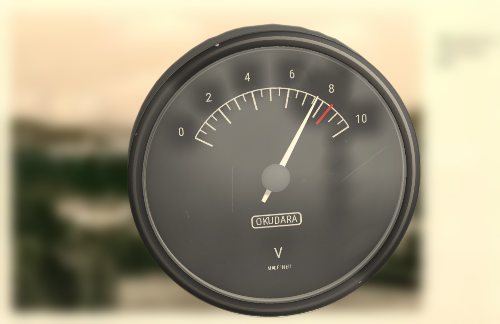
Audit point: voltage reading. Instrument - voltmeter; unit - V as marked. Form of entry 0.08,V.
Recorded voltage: 7.5,V
